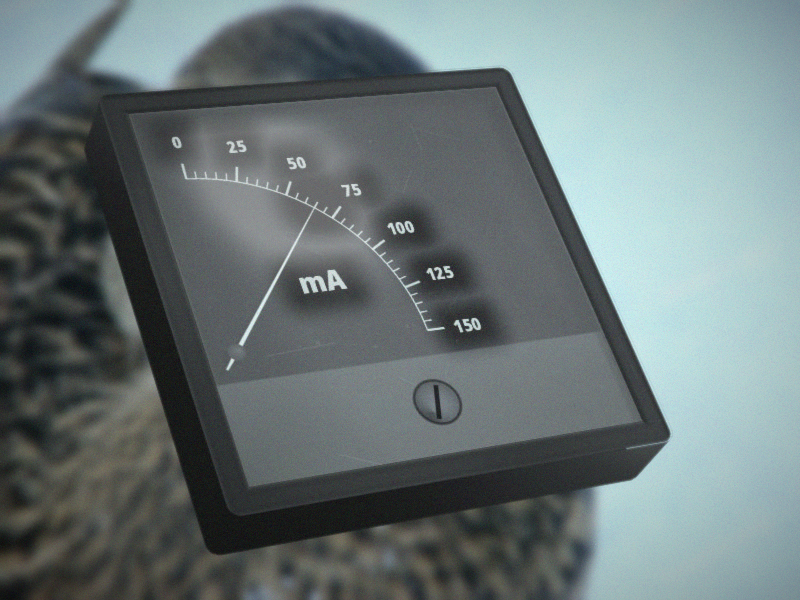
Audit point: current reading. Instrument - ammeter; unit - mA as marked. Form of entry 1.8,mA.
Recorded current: 65,mA
